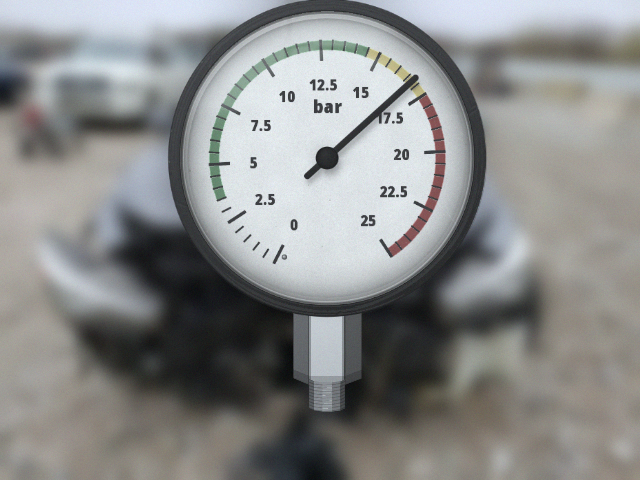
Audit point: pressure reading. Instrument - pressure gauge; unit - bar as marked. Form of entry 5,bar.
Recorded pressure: 16.75,bar
